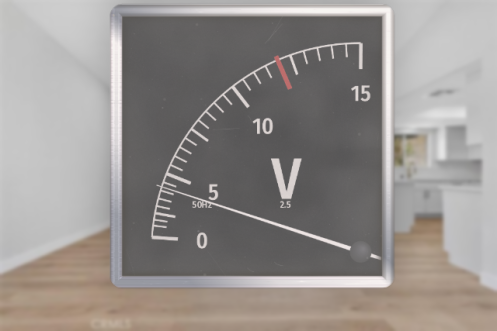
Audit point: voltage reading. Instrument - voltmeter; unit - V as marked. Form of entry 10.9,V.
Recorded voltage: 4.25,V
